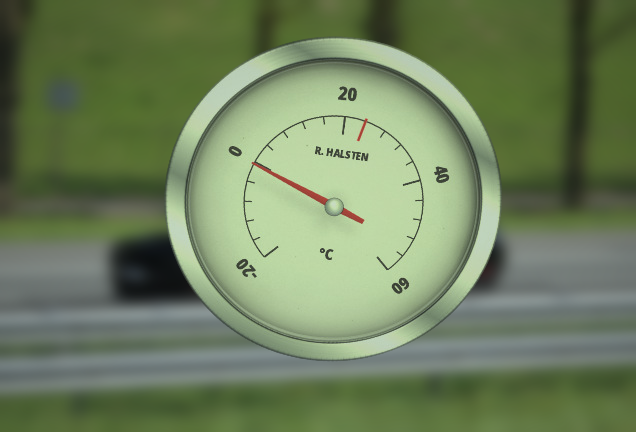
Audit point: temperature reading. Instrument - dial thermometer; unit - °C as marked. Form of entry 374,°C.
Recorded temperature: 0,°C
